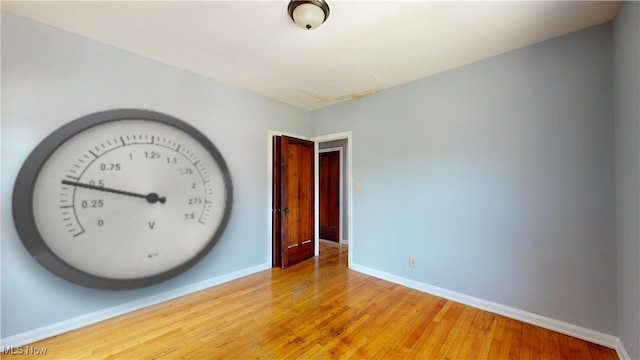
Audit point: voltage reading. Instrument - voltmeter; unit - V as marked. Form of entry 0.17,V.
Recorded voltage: 0.45,V
